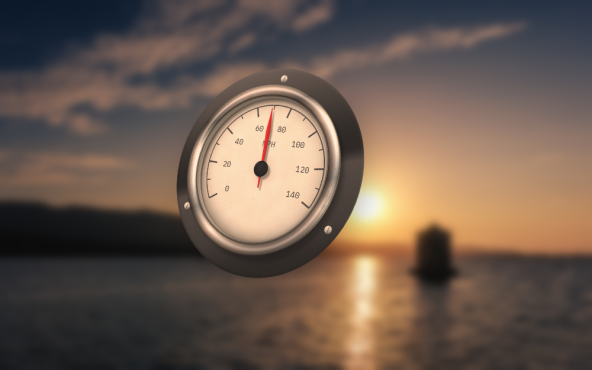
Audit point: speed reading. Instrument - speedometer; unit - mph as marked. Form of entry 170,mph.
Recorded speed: 70,mph
